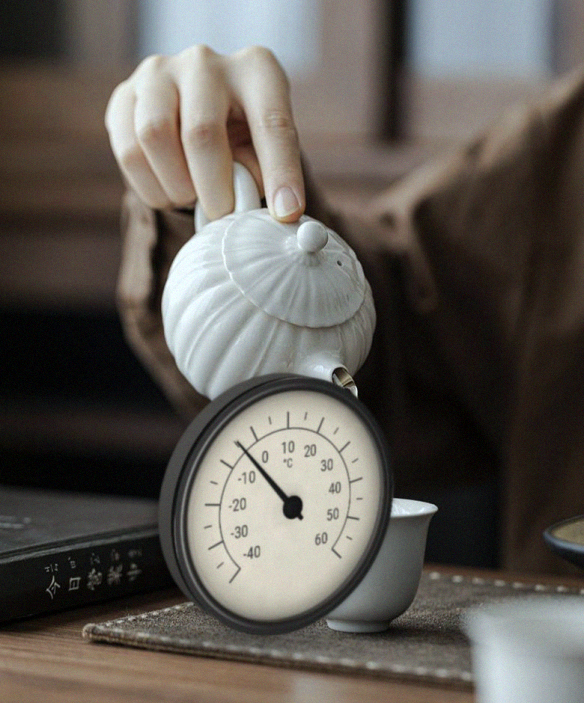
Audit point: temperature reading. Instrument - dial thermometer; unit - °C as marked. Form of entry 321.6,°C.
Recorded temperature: -5,°C
